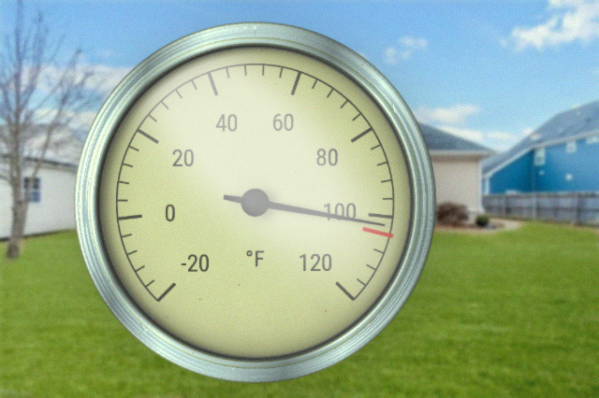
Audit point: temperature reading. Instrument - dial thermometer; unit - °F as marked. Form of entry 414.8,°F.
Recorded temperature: 102,°F
